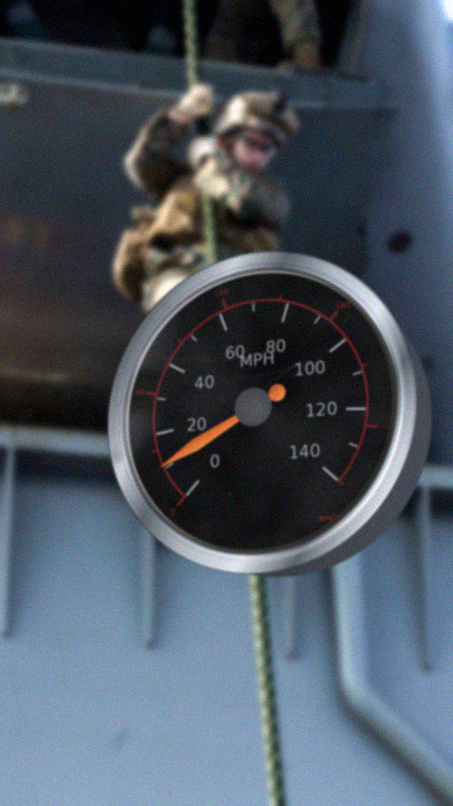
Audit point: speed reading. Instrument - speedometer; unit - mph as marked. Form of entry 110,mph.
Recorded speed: 10,mph
